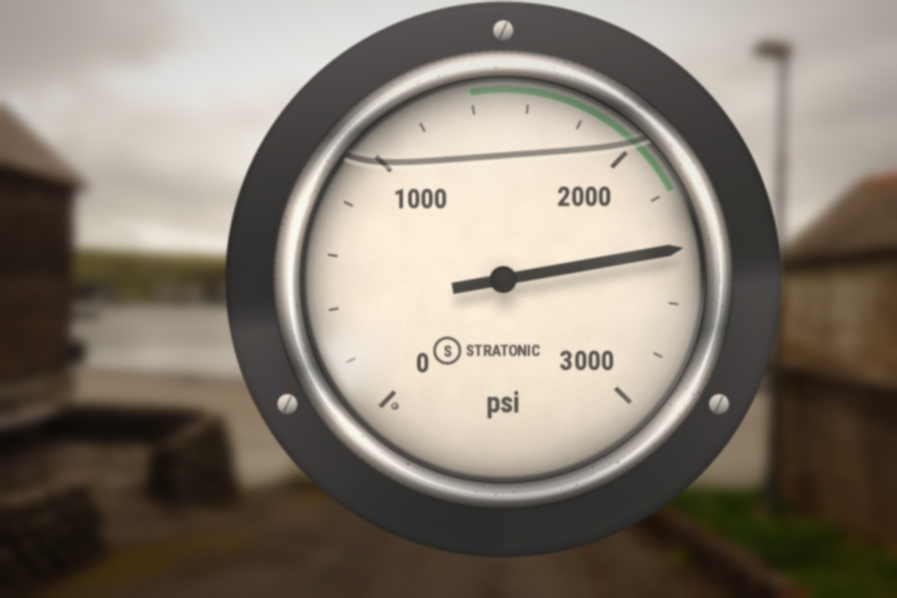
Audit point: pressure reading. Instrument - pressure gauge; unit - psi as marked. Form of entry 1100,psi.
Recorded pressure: 2400,psi
